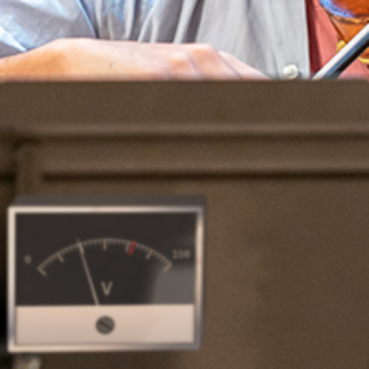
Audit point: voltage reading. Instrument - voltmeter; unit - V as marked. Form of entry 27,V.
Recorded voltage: 50,V
